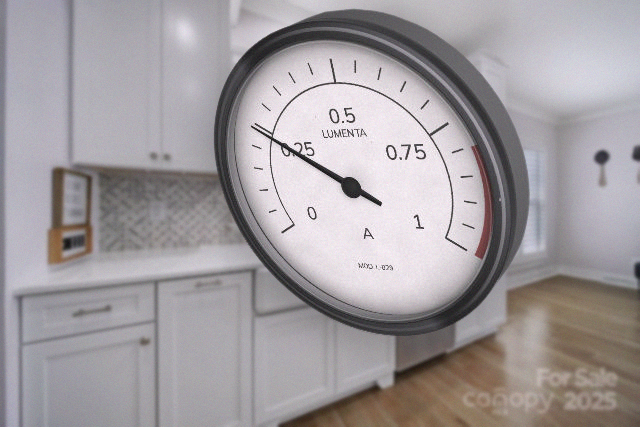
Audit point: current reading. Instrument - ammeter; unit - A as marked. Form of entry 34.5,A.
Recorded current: 0.25,A
